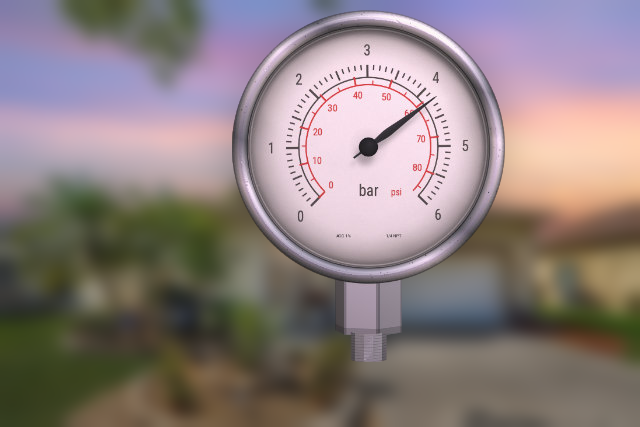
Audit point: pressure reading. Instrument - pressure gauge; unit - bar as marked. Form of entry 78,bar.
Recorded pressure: 4.2,bar
